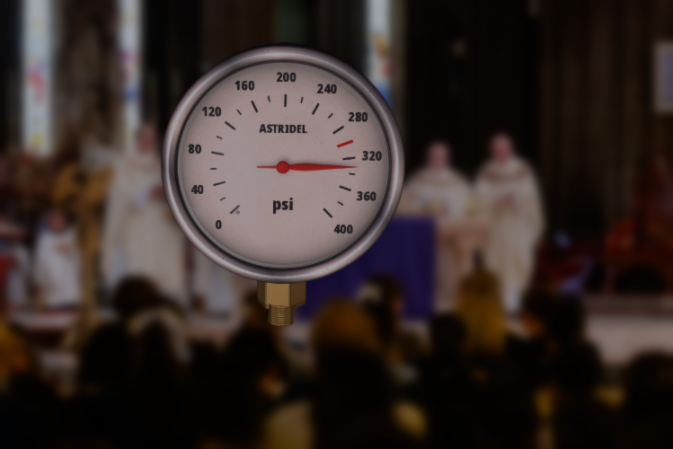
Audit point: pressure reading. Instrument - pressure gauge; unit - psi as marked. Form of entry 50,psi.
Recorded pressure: 330,psi
